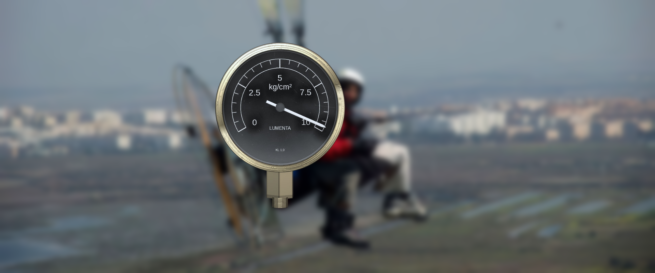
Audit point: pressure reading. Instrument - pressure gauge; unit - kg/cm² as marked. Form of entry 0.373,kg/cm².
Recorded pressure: 9.75,kg/cm²
